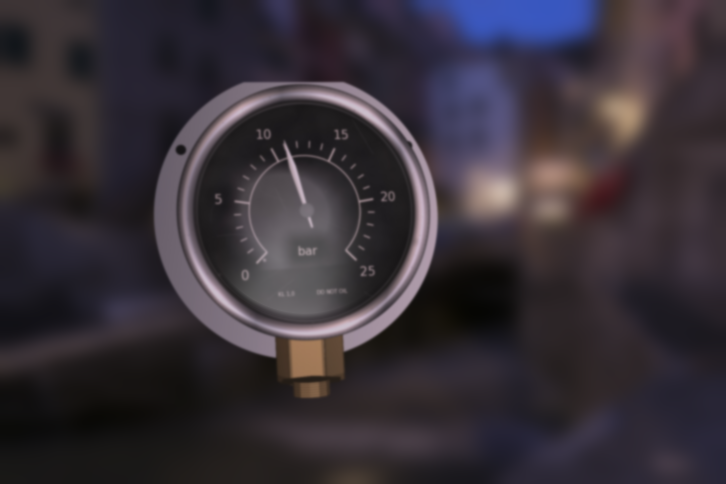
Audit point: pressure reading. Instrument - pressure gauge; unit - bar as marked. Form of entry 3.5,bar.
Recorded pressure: 11,bar
